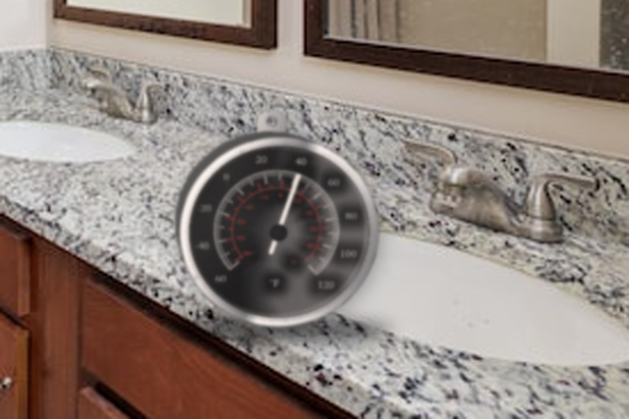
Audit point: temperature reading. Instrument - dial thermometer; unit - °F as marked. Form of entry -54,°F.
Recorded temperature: 40,°F
